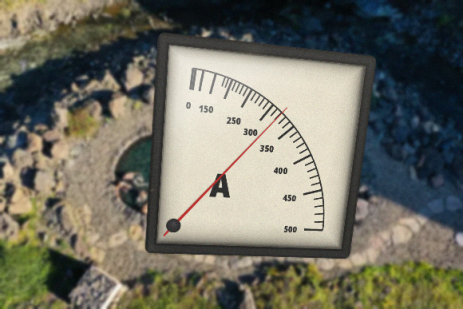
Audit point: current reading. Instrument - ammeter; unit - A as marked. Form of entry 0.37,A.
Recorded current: 320,A
